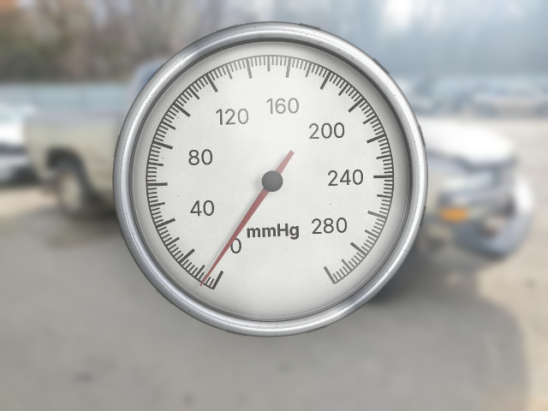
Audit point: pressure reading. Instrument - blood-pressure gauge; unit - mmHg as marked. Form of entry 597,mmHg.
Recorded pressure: 6,mmHg
